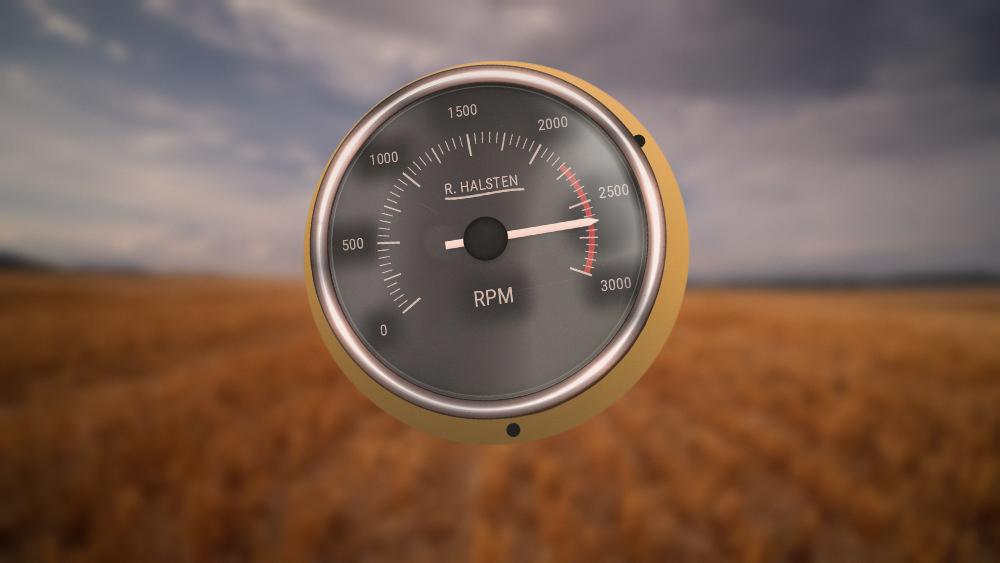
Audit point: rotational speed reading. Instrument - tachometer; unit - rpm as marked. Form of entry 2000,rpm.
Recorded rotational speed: 2650,rpm
